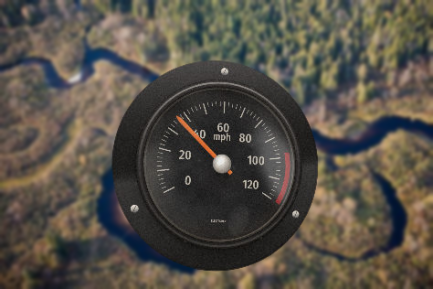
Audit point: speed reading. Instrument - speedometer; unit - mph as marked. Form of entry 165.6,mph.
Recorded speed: 36,mph
